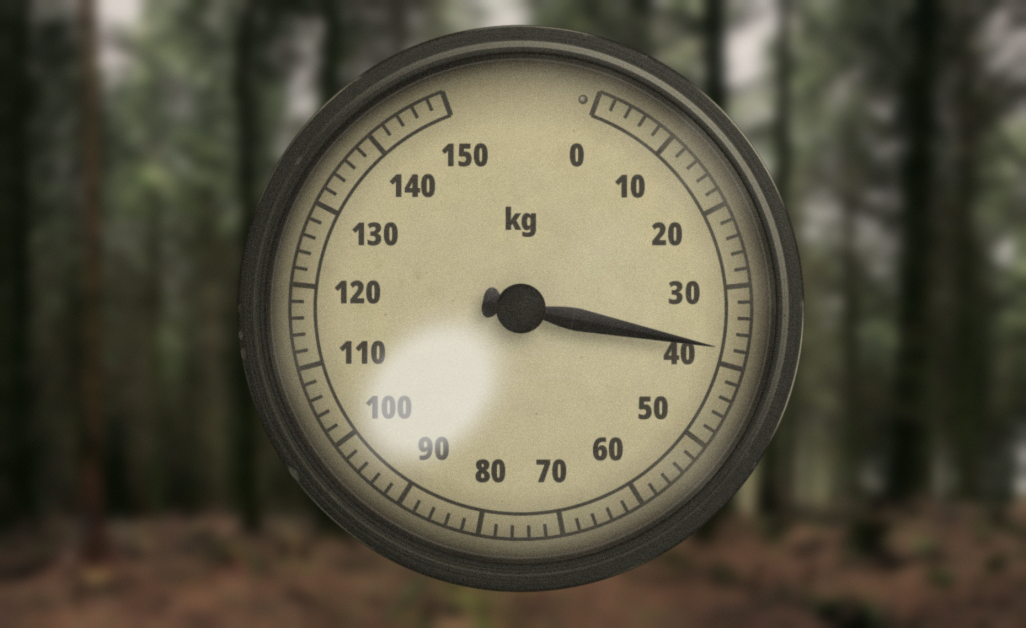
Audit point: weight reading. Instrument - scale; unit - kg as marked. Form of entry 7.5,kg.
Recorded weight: 38,kg
